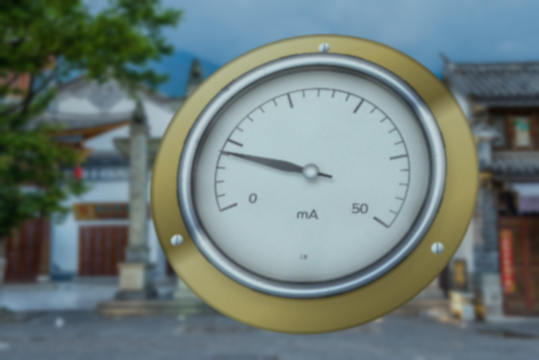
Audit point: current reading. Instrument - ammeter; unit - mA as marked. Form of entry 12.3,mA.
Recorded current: 8,mA
